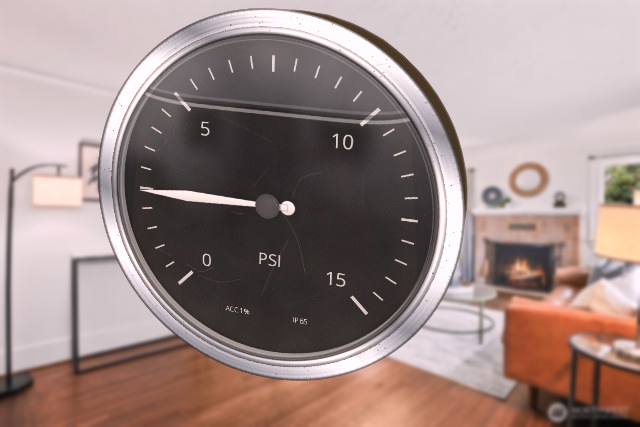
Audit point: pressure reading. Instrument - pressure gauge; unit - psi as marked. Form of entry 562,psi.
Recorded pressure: 2.5,psi
